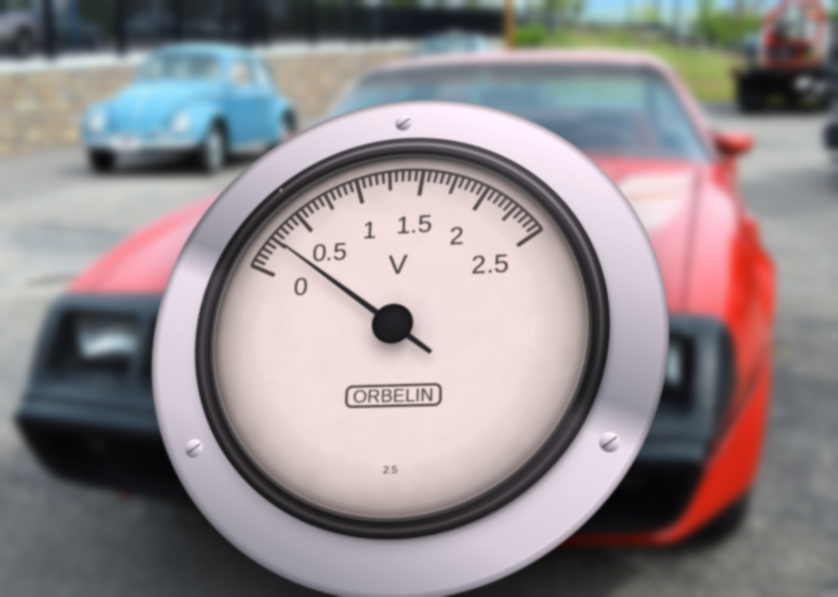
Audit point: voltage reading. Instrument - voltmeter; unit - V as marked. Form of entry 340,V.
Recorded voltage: 0.25,V
